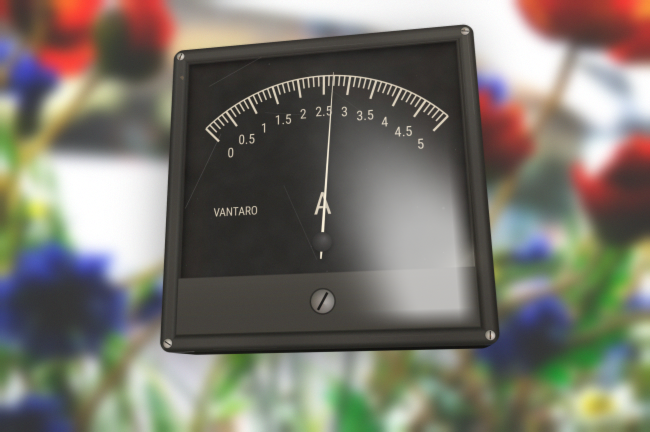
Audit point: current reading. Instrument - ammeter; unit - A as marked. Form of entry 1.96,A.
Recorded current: 2.7,A
